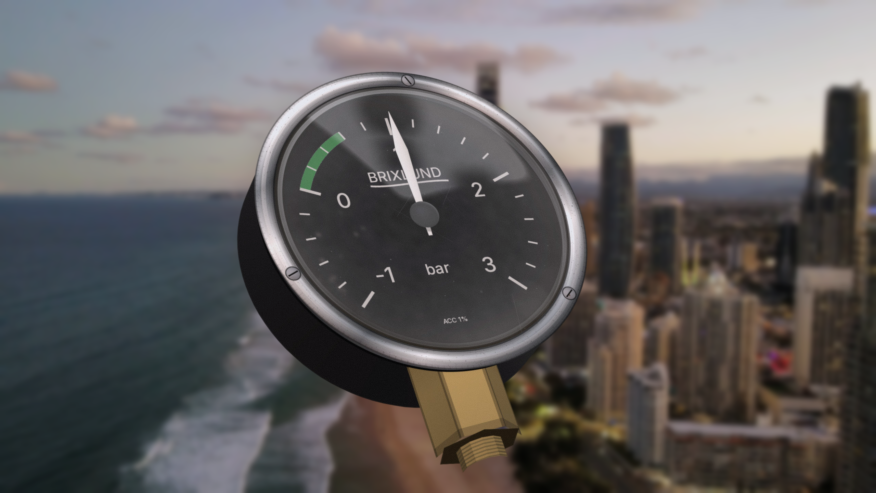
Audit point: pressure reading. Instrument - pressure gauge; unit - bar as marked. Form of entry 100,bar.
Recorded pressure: 1,bar
